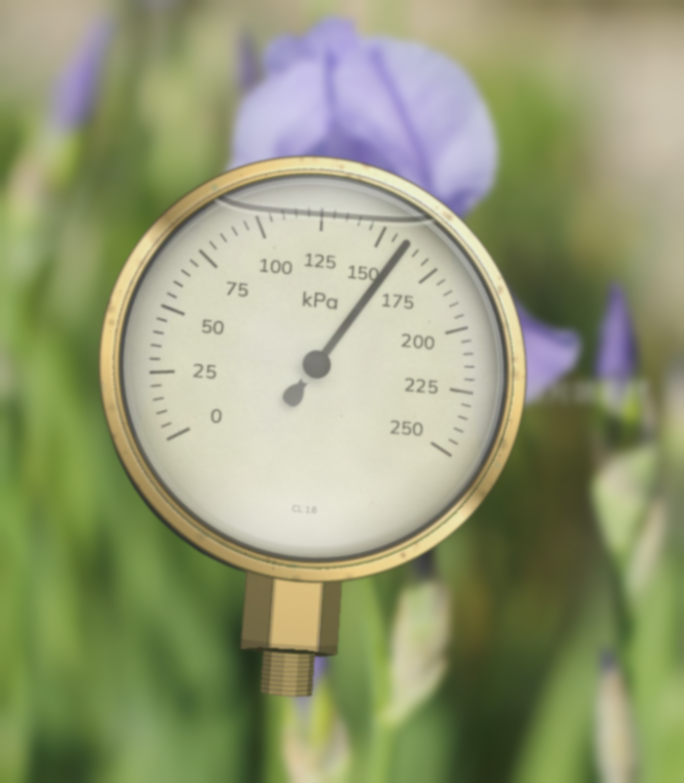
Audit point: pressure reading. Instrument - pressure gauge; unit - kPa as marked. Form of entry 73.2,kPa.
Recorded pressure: 160,kPa
